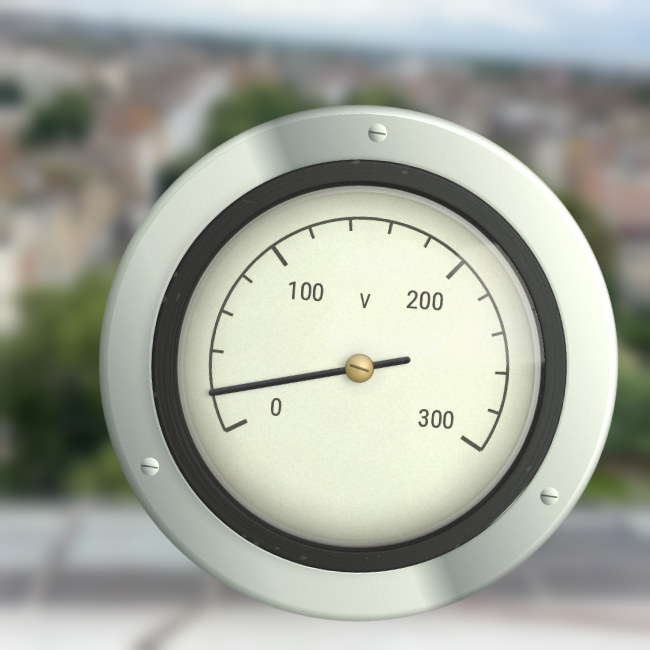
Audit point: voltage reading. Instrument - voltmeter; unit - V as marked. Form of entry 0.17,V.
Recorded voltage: 20,V
